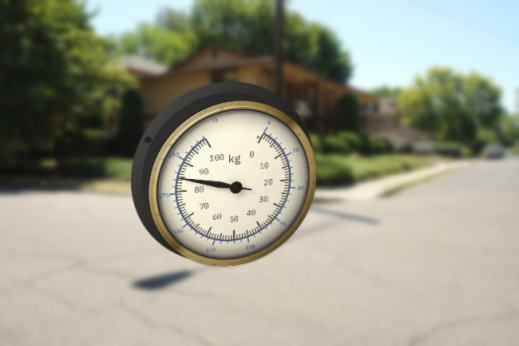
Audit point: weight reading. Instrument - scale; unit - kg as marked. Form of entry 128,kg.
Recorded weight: 85,kg
